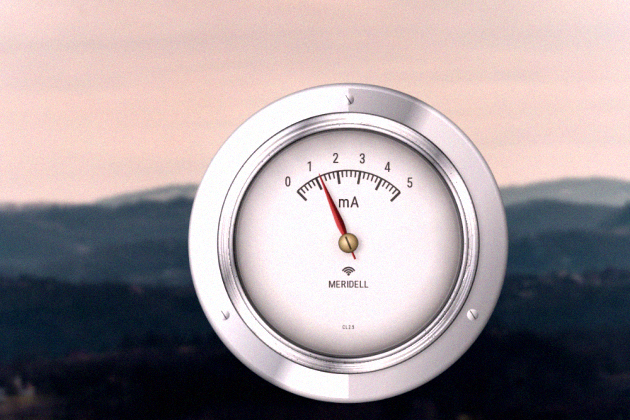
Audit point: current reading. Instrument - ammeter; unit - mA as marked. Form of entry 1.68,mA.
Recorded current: 1.2,mA
